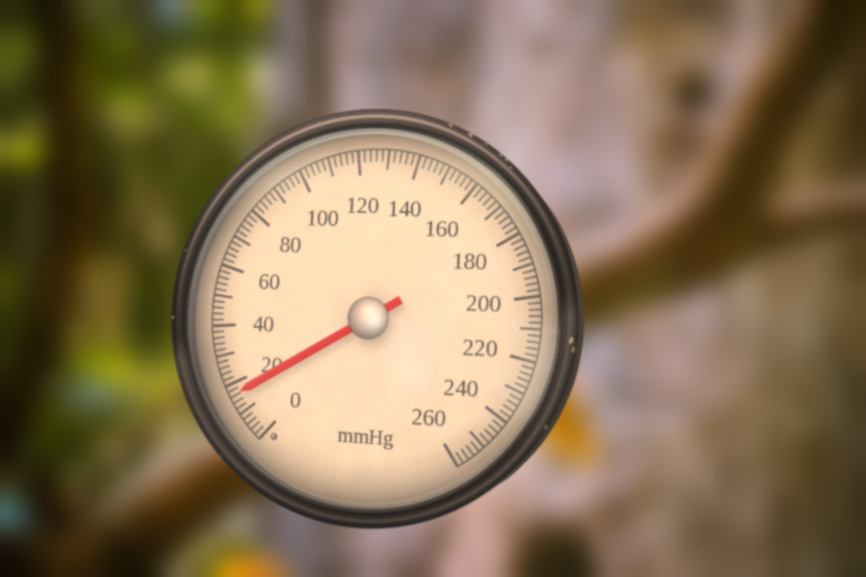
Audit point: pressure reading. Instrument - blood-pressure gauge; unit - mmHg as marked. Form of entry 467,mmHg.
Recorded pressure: 16,mmHg
